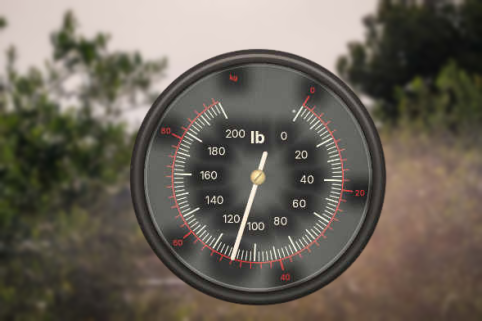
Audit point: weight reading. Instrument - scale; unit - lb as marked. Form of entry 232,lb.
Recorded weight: 110,lb
